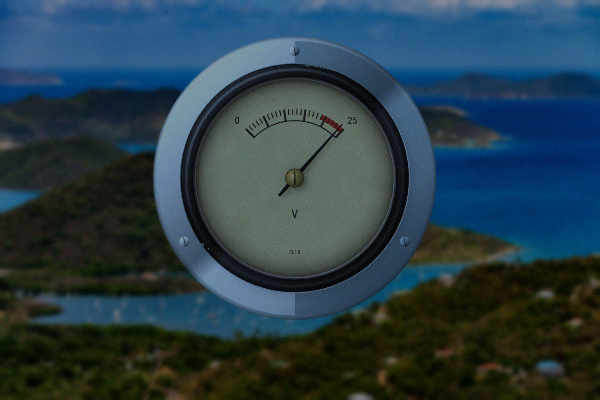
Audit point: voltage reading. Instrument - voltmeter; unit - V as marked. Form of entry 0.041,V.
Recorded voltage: 24,V
